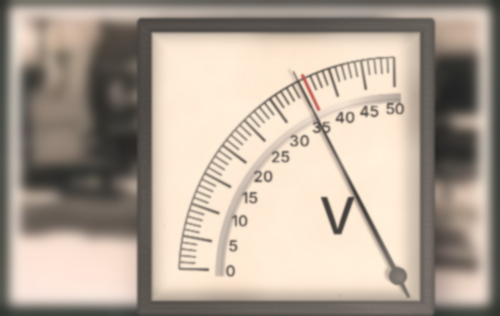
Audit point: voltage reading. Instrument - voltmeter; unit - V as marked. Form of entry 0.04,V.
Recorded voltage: 35,V
